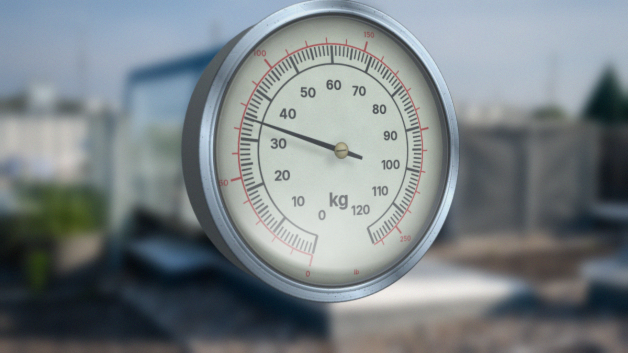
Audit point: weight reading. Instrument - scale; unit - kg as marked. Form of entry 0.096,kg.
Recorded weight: 34,kg
